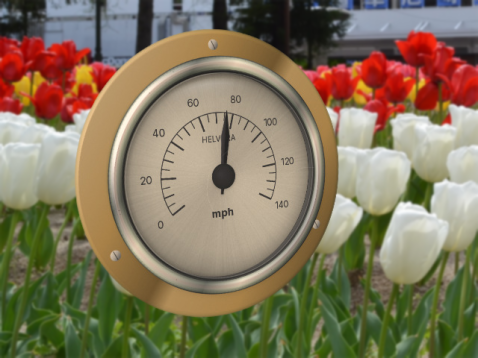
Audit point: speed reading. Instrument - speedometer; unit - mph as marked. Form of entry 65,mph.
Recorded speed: 75,mph
